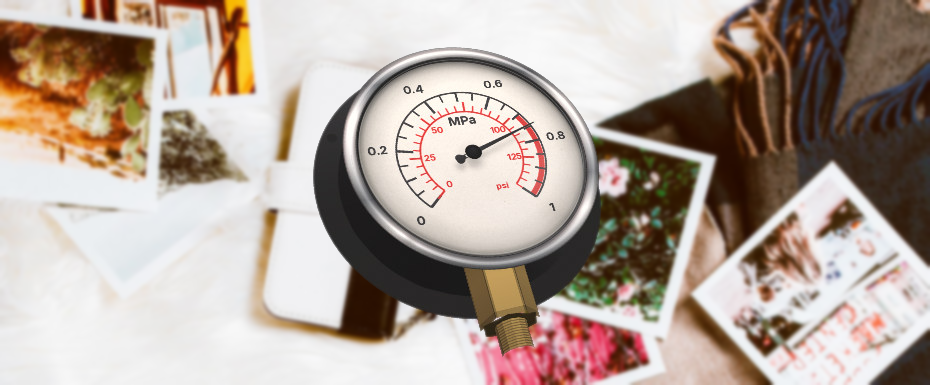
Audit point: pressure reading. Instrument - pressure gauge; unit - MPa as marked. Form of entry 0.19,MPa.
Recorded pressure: 0.75,MPa
